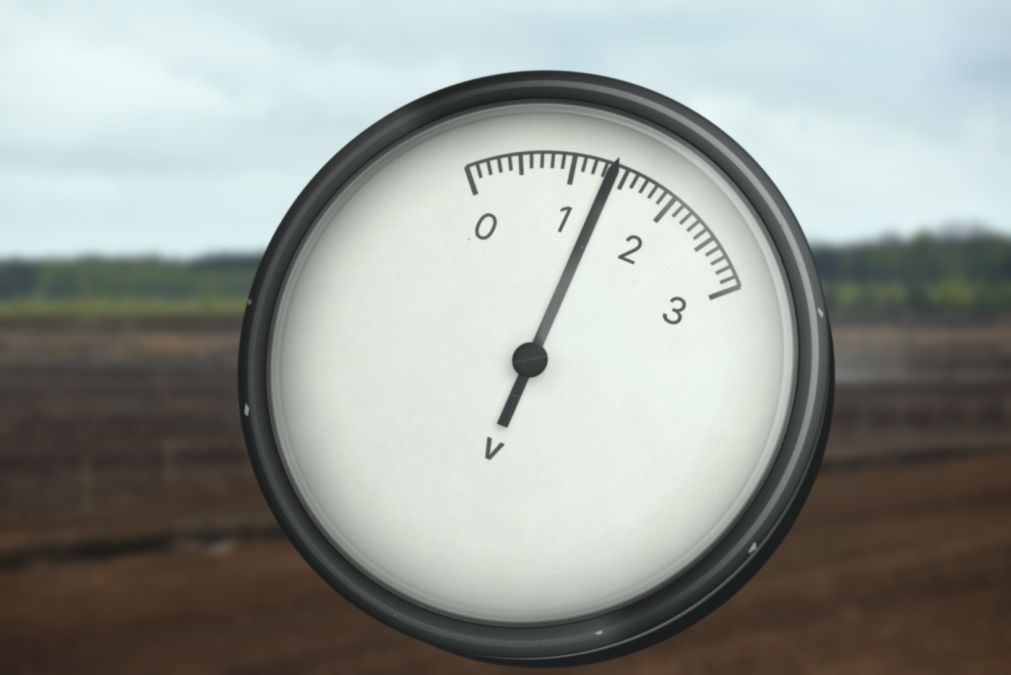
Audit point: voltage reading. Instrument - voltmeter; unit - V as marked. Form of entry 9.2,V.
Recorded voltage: 1.4,V
